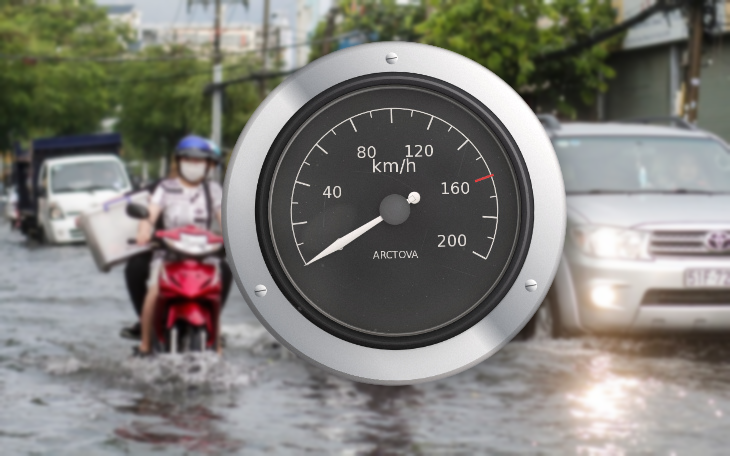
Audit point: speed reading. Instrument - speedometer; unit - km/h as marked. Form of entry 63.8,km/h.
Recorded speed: 0,km/h
